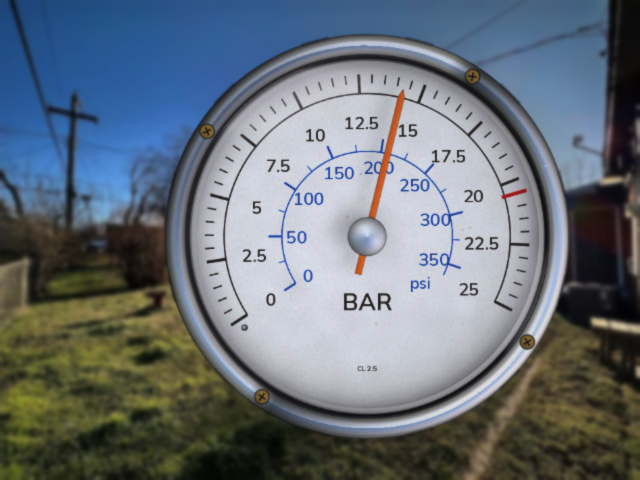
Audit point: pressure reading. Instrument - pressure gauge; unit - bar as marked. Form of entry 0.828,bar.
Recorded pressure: 14.25,bar
